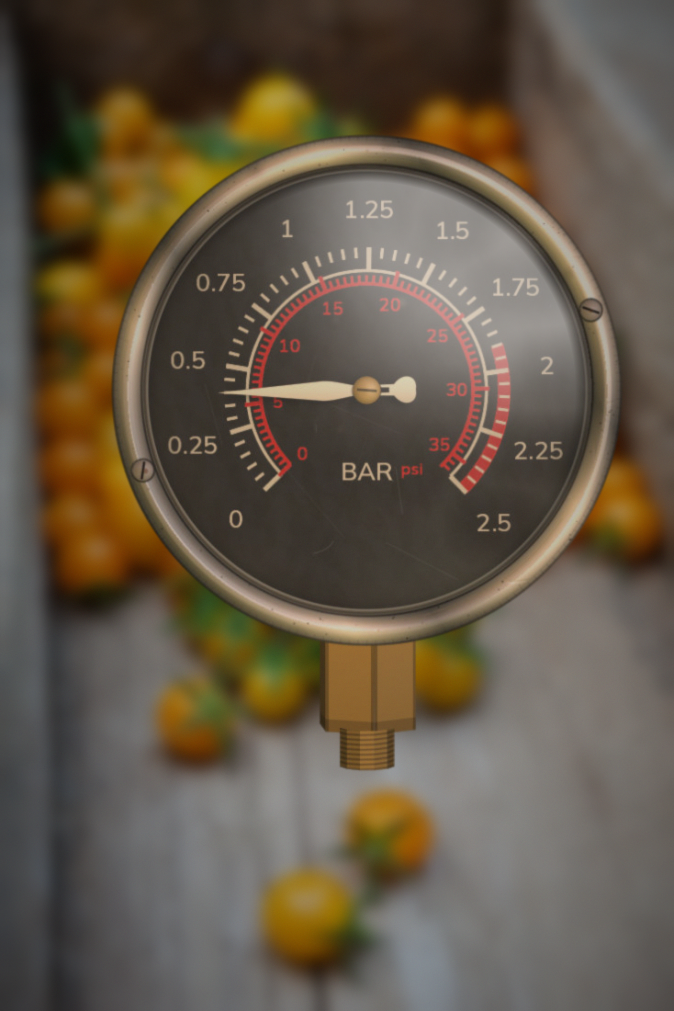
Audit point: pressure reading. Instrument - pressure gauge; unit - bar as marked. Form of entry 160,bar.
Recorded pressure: 0.4,bar
